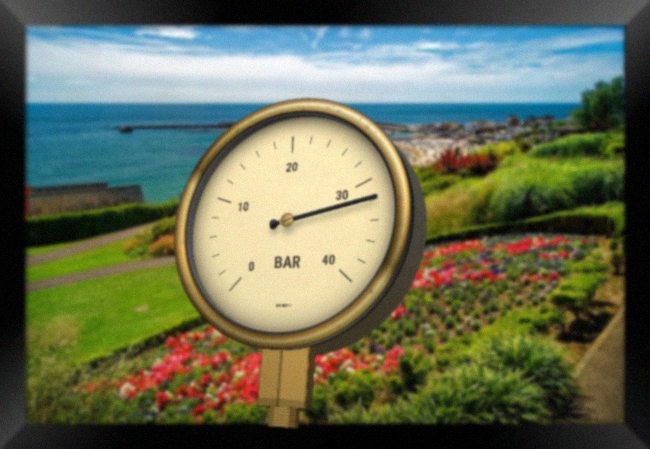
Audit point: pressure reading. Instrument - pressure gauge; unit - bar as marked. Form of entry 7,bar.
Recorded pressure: 32,bar
